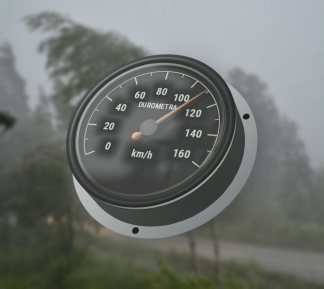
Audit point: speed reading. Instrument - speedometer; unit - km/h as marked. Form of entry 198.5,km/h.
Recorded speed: 110,km/h
